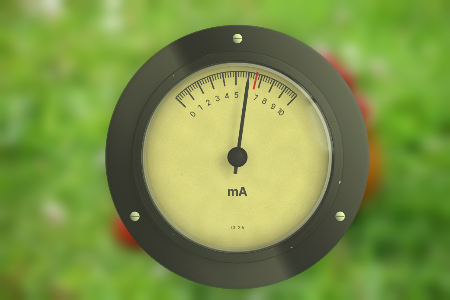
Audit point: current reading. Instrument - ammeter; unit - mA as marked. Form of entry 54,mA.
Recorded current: 6,mA
